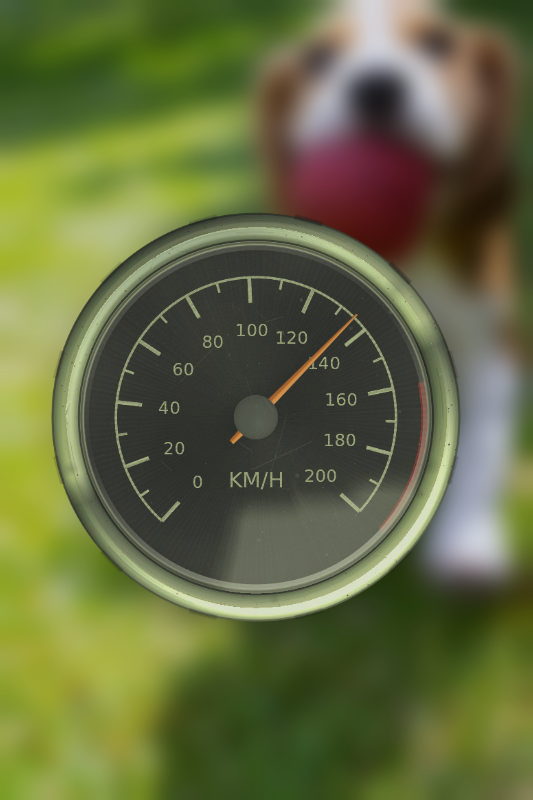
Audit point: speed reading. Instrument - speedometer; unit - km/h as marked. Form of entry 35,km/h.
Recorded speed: 135,km/h
